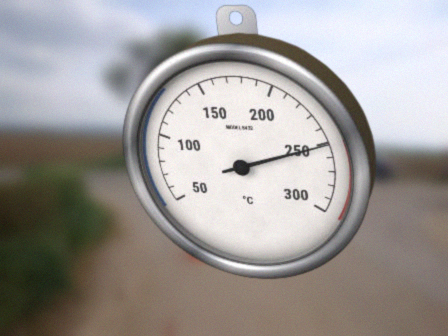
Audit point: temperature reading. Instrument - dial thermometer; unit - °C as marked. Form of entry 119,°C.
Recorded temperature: 250,°C
